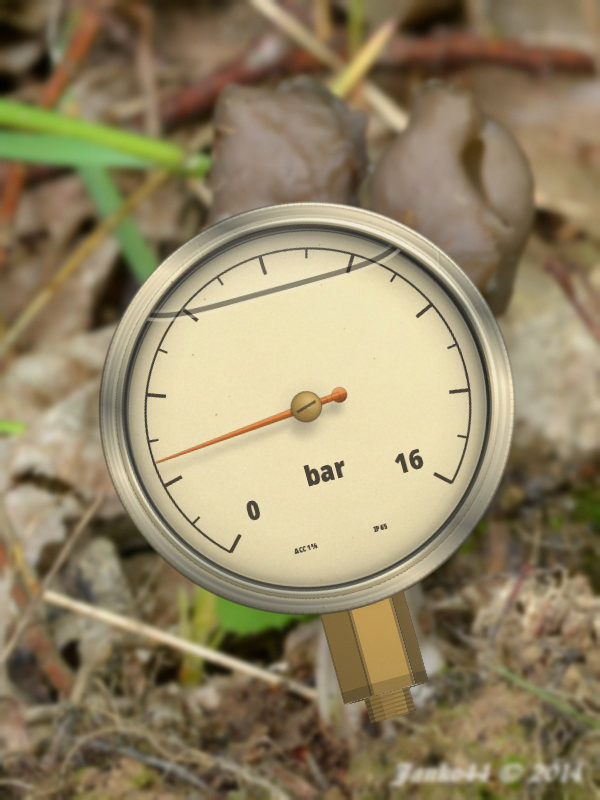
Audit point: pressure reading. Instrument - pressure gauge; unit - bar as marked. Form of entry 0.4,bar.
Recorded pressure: 2.5,bar
